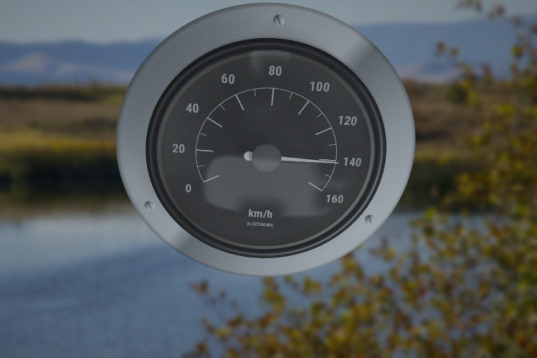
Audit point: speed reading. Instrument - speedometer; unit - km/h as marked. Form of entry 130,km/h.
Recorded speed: 140,km/h
